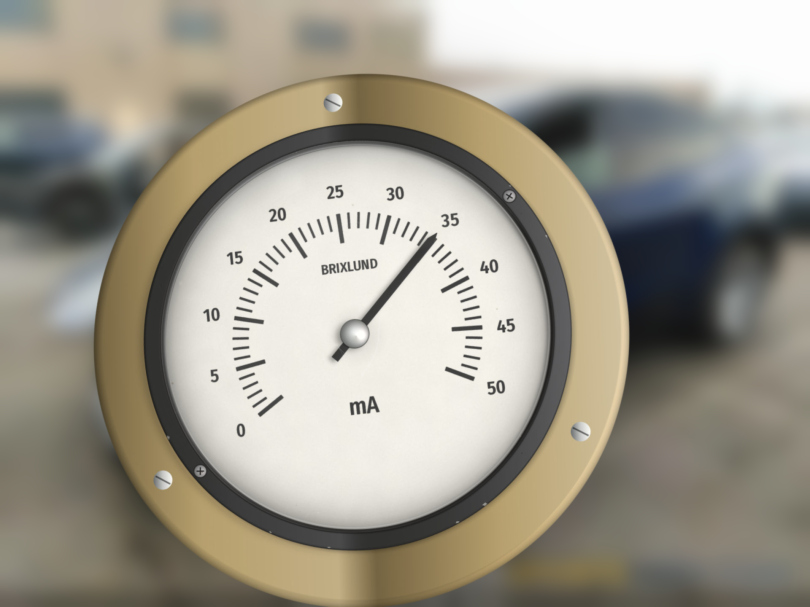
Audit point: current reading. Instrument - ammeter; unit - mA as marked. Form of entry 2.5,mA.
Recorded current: 35,mA
